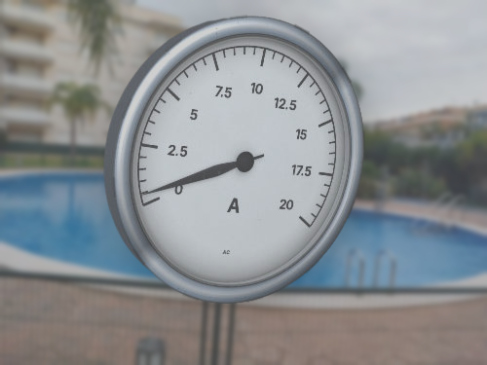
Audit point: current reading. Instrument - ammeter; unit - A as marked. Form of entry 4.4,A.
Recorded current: 0.5,A
